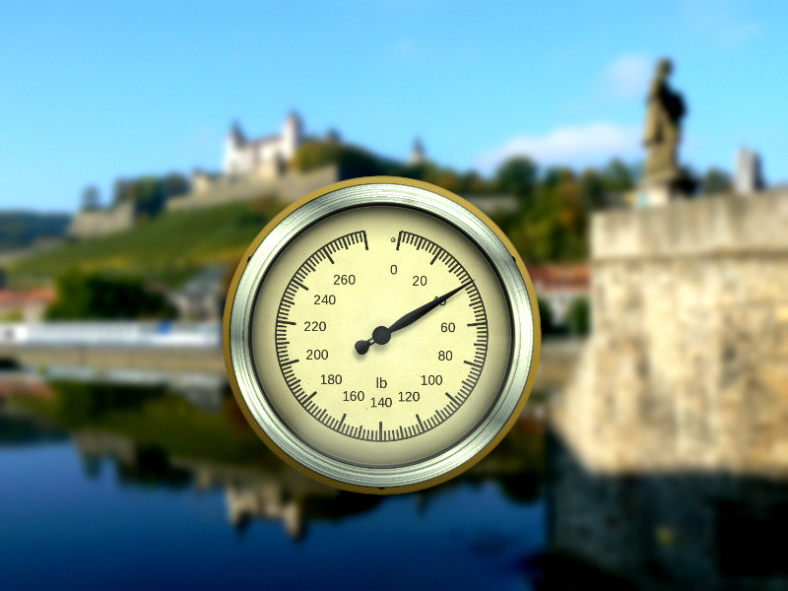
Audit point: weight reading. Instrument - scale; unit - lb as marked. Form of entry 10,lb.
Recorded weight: 40,lb
